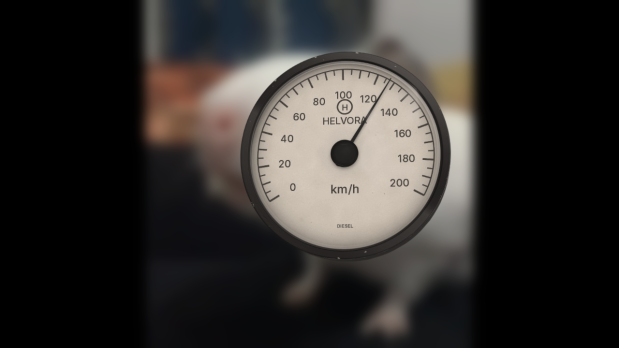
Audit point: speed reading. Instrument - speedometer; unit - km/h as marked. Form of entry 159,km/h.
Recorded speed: 127.5,km/h
